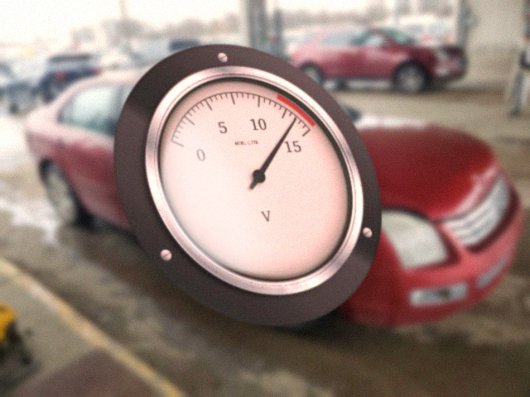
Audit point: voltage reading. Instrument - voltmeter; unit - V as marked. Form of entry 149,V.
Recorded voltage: 13.5,V
